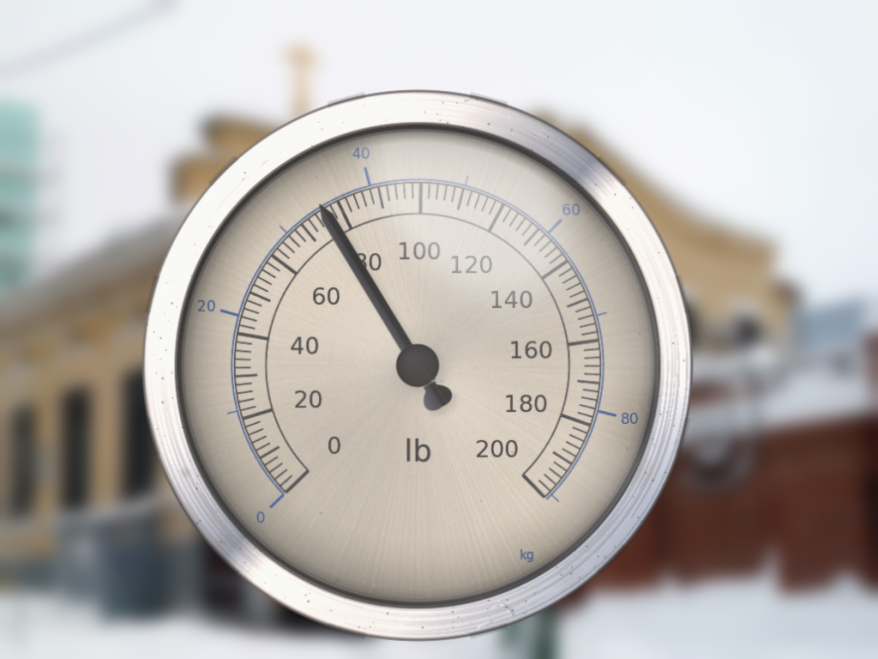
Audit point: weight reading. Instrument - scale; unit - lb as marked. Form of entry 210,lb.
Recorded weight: 76,lb
